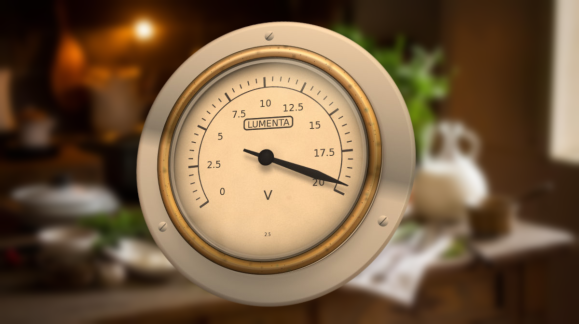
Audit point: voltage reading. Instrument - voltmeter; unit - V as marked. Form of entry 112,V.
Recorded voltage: 19.5,V
